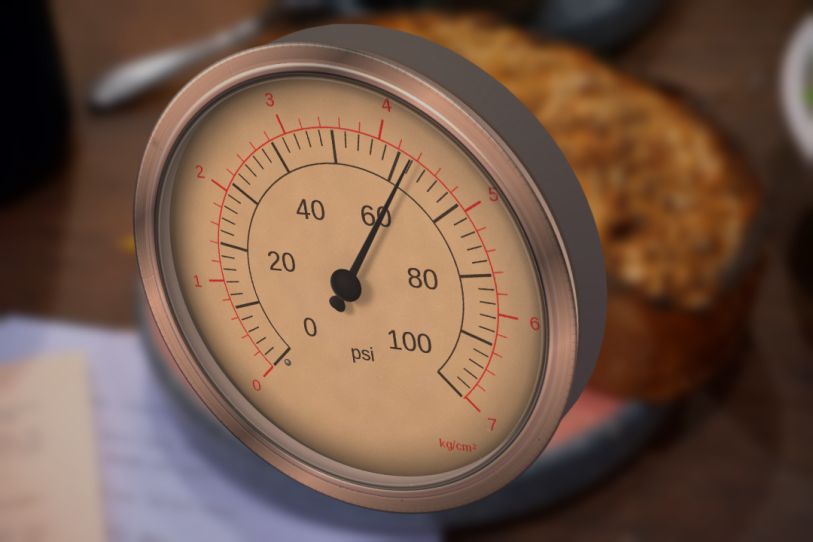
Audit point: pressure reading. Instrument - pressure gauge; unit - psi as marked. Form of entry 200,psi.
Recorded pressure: 62,psi
